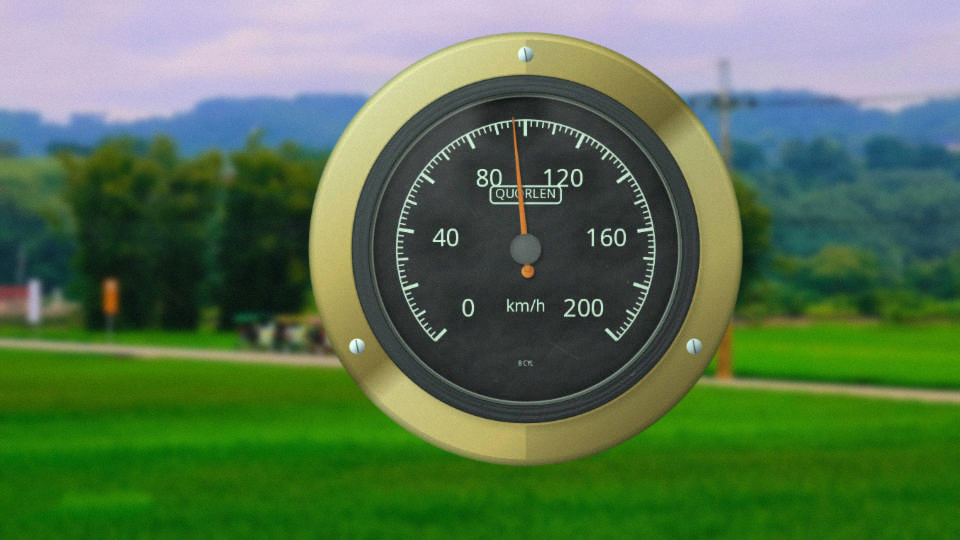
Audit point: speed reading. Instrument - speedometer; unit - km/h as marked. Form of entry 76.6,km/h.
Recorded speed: 96,km/h
